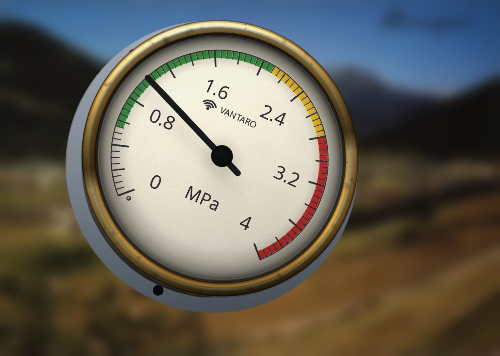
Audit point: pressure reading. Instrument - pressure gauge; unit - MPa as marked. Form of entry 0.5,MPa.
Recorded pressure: 1,MPa
